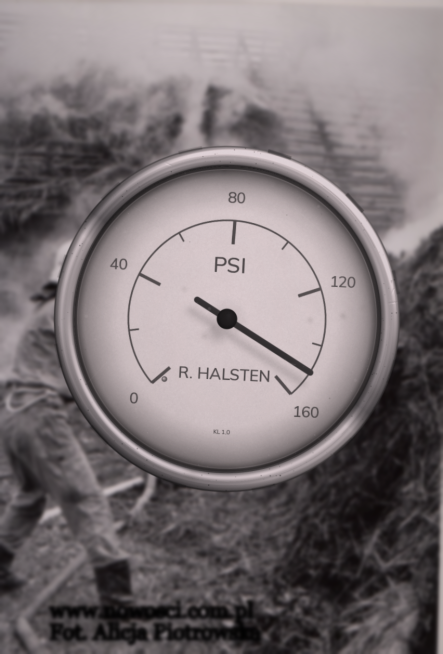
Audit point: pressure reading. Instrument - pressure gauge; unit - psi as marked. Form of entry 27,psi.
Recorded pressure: 150,psi
